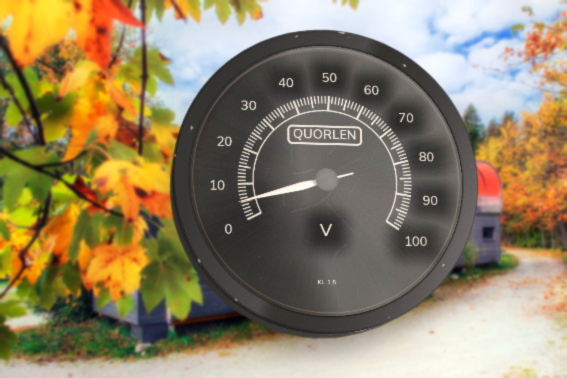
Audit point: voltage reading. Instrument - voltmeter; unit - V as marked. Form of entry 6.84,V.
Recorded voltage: 5,V
